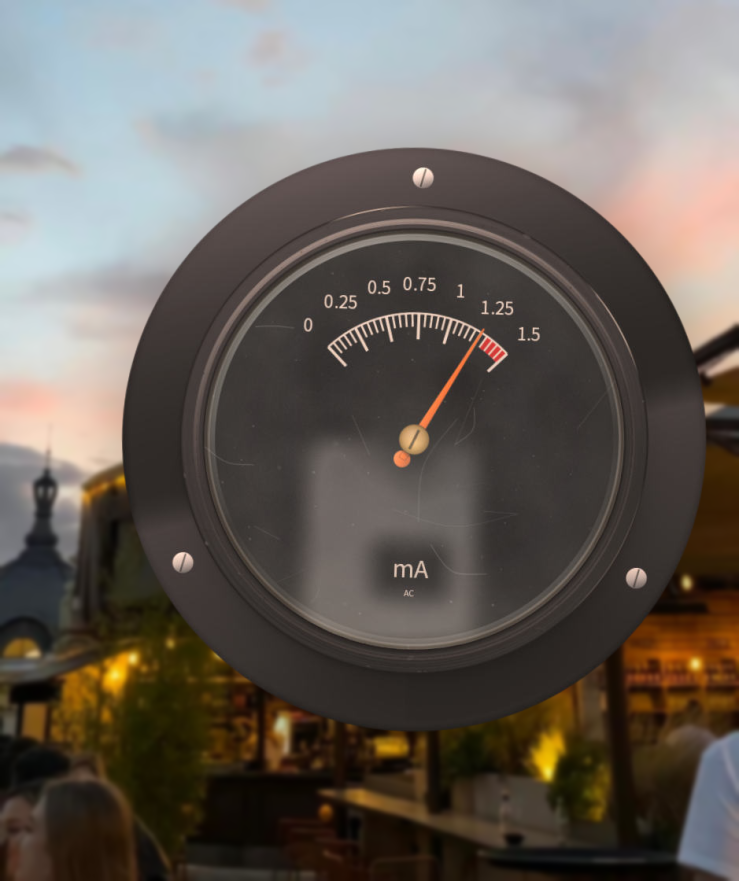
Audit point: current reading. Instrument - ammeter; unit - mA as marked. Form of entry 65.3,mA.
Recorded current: 1.25,mA
